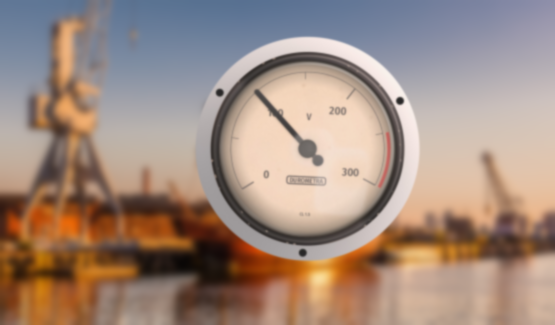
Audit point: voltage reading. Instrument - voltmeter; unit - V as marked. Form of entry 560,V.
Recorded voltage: 100,V
